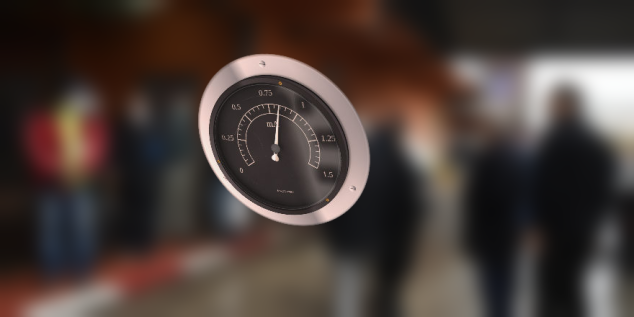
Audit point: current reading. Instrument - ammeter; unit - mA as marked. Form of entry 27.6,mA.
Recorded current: 0.85,mA
